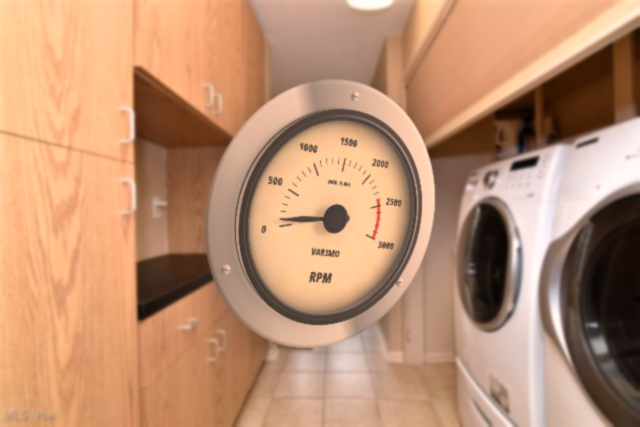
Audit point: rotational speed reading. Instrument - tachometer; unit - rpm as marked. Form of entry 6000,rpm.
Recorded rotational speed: 100,rpm
